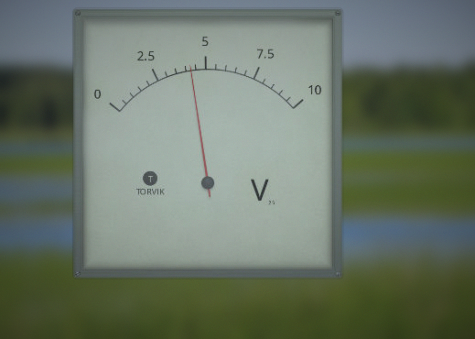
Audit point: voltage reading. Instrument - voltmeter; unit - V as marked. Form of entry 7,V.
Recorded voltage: 4.25,V
